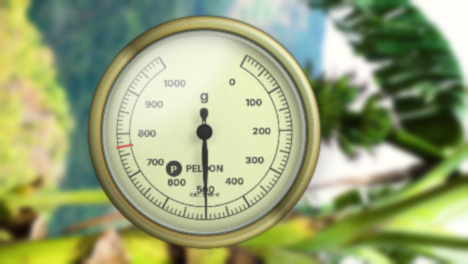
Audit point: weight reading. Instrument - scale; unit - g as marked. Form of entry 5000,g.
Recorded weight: 500,g
